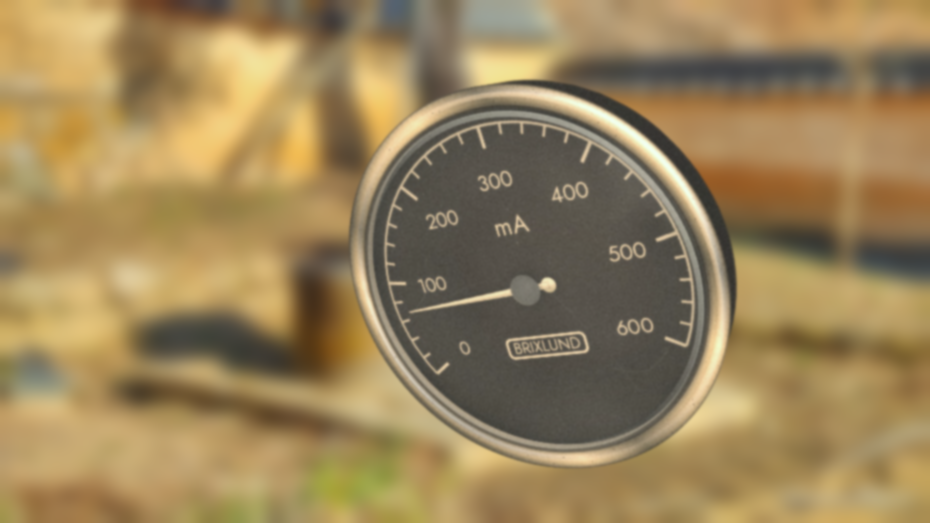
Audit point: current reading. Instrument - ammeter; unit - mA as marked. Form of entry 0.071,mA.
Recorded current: 70,mA
